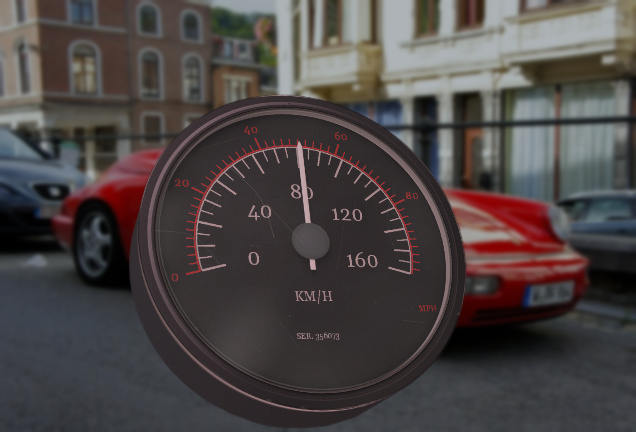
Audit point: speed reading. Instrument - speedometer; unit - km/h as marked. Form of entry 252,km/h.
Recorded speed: 80,km/h
